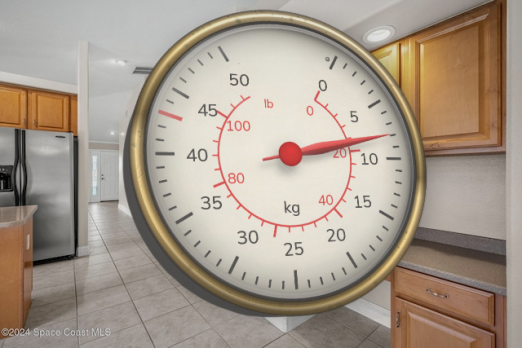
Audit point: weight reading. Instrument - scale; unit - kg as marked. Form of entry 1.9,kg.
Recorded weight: 8,kg
